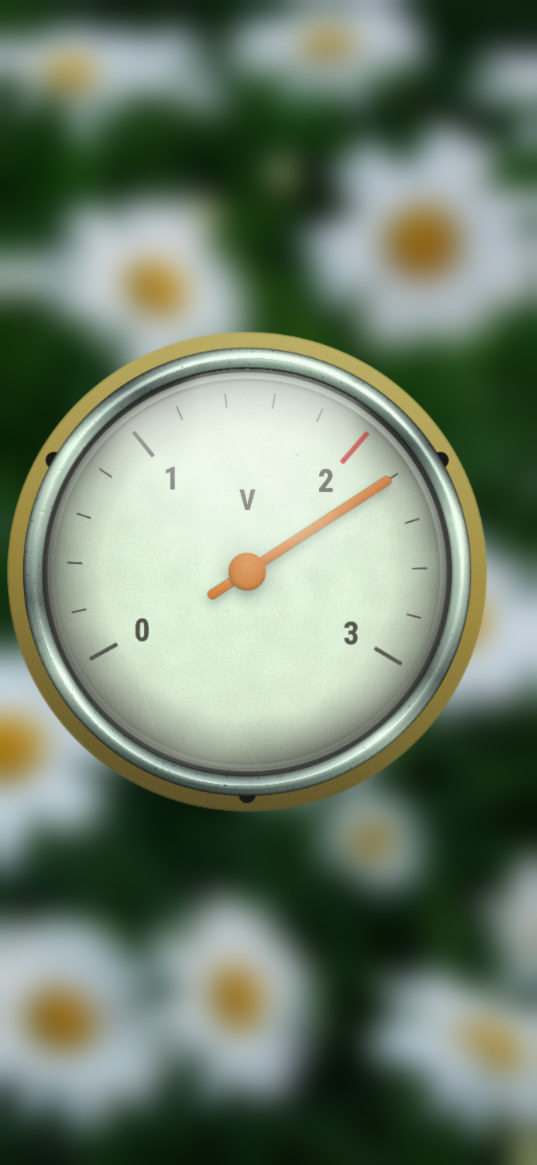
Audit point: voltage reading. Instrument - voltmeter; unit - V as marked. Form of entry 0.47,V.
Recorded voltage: 2.2,V
